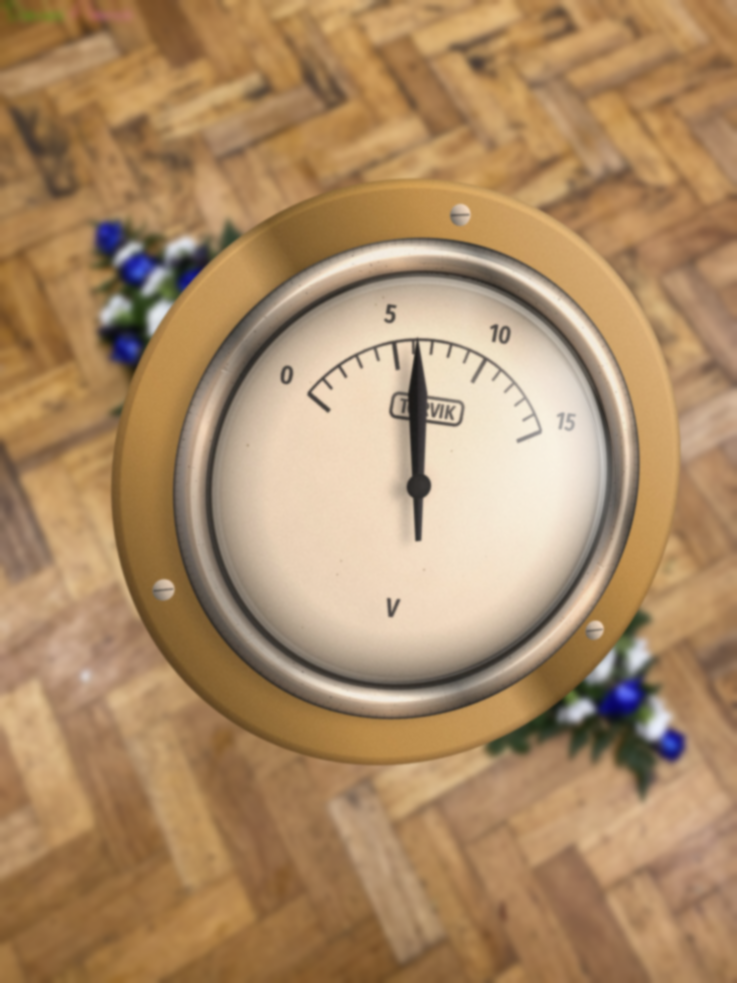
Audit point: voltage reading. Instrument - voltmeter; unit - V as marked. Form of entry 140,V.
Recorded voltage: 6,V
